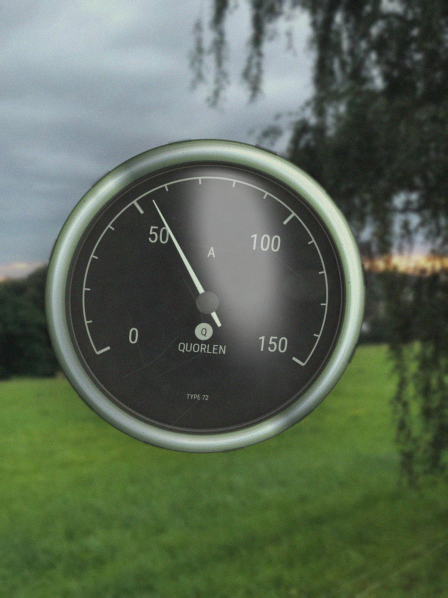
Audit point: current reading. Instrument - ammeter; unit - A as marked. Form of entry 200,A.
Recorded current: 55,A
